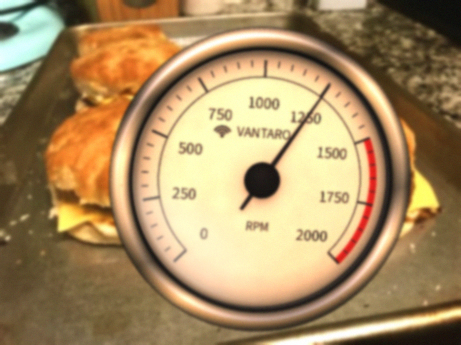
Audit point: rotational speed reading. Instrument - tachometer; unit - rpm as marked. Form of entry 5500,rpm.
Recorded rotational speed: 1250,rpm
